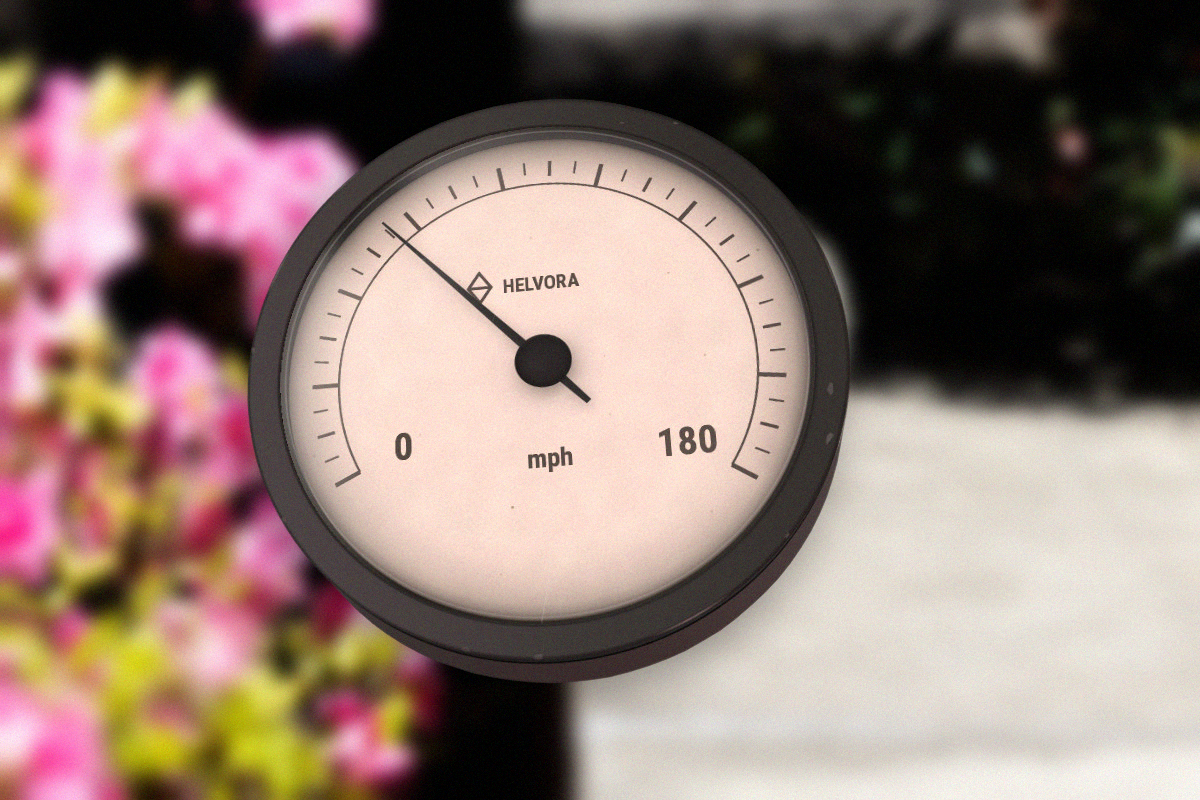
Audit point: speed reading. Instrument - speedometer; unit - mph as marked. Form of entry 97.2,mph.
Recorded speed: 55,mph
